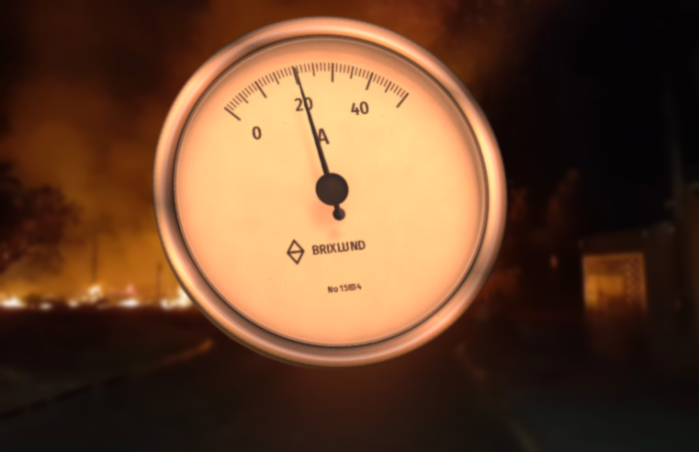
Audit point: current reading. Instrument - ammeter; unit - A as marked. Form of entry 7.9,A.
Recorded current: 20,A
